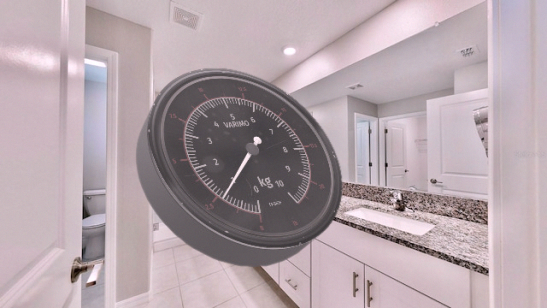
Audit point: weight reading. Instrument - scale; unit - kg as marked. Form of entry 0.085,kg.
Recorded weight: 1,kg
